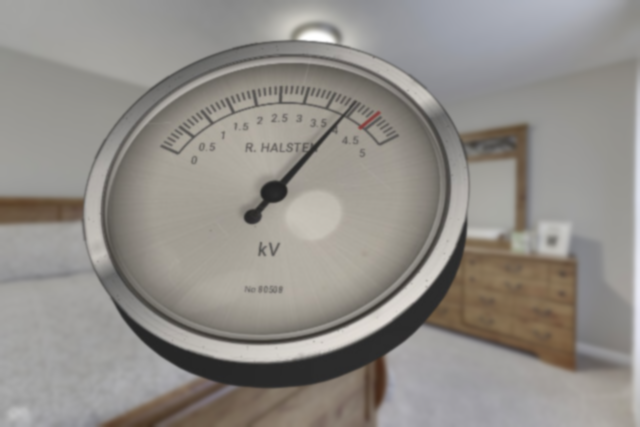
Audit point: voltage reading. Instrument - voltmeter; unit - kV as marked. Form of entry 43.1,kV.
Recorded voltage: 4,kV
